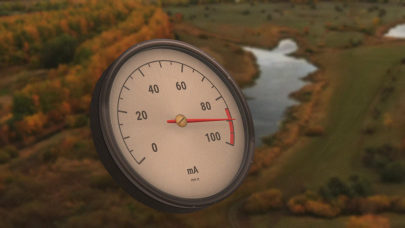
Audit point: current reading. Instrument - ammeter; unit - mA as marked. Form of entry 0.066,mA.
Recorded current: 90,mA
